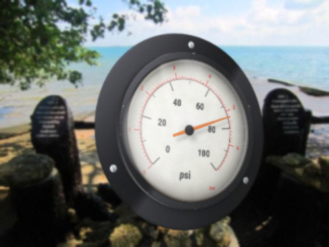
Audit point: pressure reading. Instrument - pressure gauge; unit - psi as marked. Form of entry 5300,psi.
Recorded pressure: 75,psi
